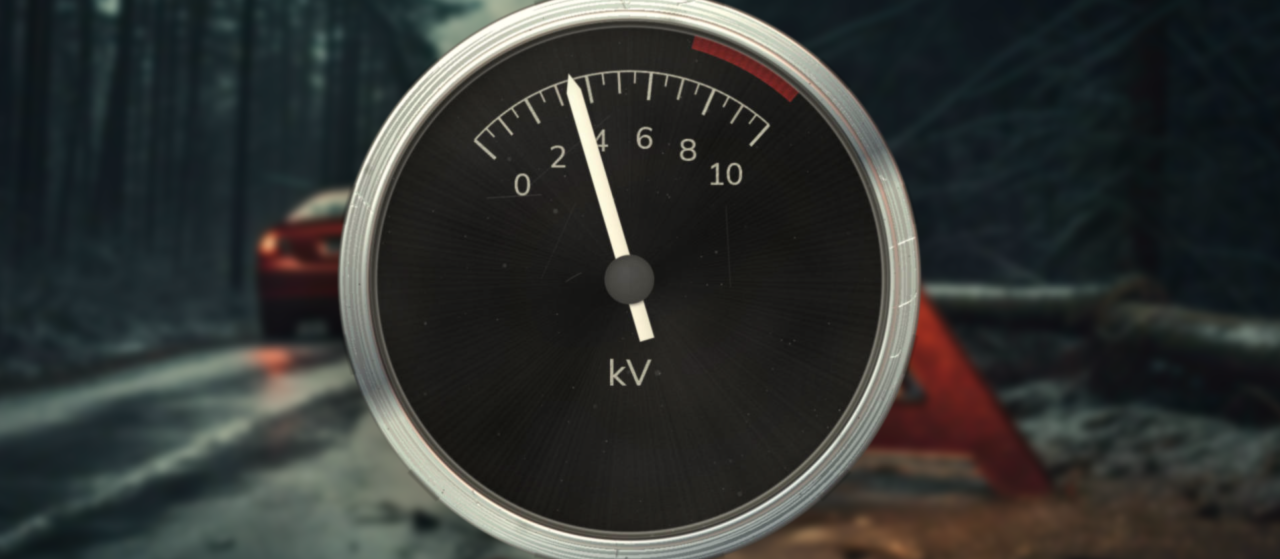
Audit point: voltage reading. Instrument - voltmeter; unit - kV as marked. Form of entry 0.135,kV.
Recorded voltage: 3.5,kV
